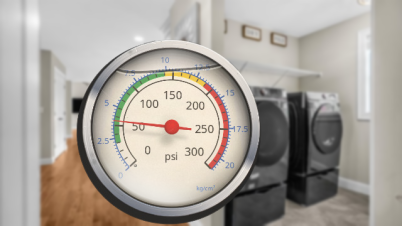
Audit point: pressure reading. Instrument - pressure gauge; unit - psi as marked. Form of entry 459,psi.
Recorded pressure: 55,psi
